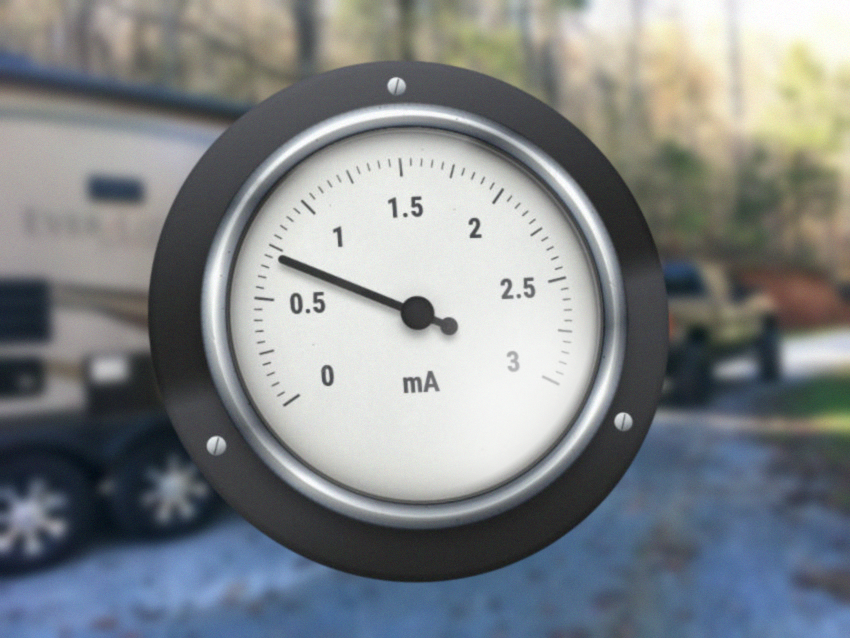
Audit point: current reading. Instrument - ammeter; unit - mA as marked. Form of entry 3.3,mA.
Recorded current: 0.7,mA
